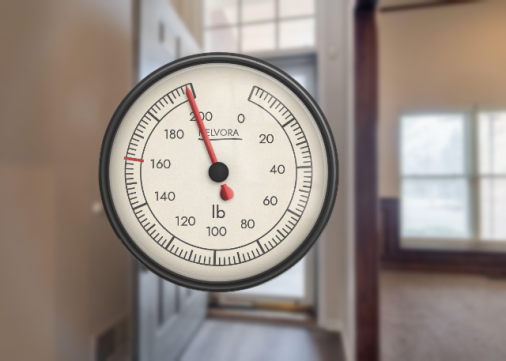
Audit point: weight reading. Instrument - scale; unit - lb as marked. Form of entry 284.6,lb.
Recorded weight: 198,lb
